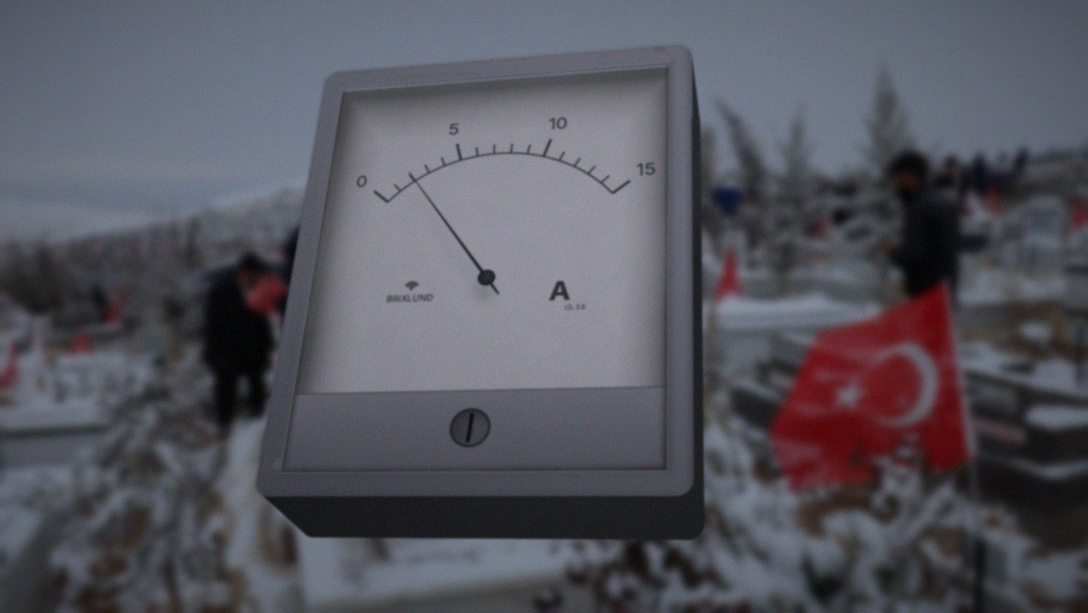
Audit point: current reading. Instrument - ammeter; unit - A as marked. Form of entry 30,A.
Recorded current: 2,A
